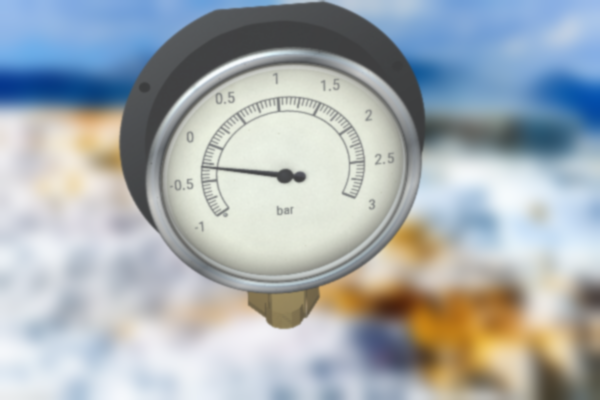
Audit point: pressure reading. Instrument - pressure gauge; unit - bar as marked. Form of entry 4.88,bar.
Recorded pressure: -0.25,bar
